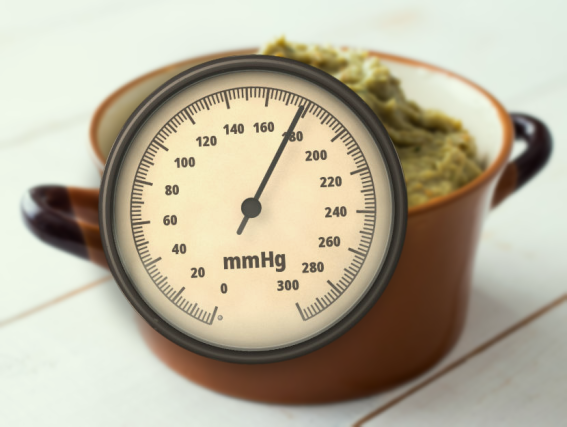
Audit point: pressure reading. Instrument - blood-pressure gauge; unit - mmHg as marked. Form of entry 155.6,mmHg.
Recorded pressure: 178,mmHg
